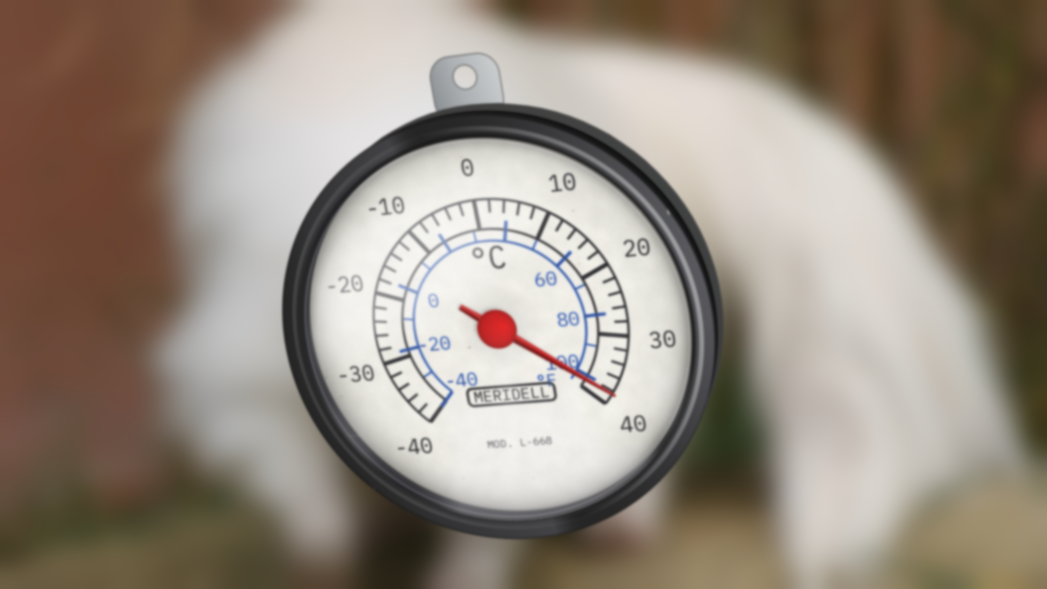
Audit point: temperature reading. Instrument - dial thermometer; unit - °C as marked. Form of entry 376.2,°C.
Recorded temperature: 38,°C
